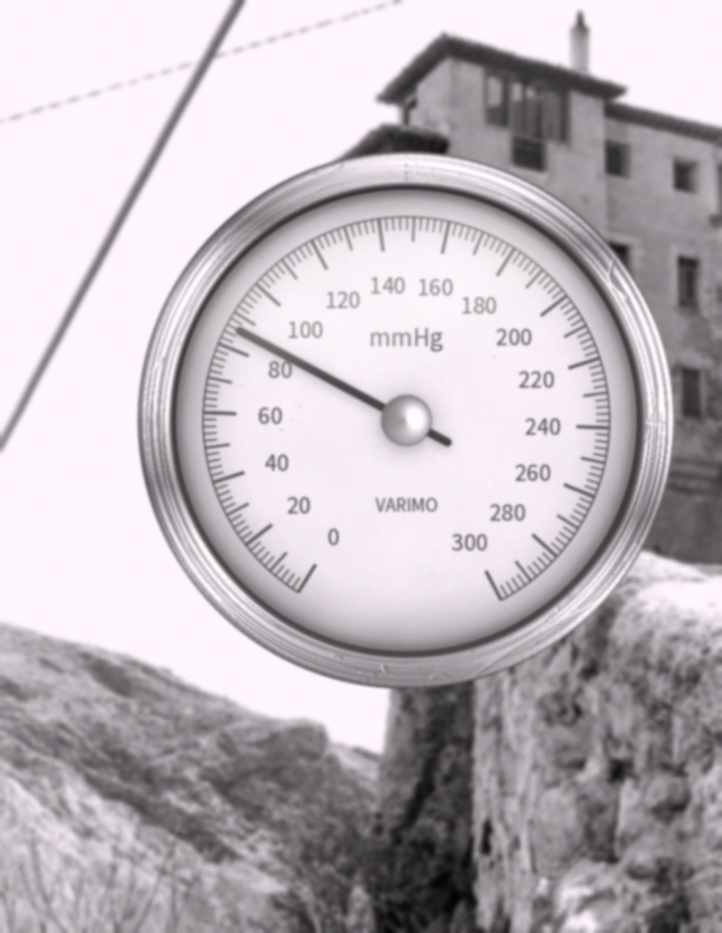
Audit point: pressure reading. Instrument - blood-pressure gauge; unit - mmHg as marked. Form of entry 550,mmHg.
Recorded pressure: 86,mmHg
